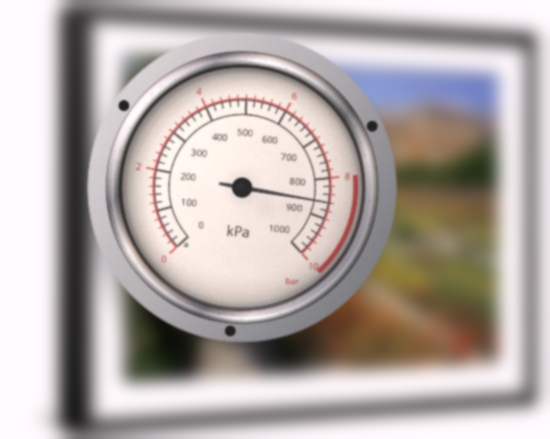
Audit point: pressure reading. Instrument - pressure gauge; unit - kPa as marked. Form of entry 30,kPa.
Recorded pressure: 860,kPa
